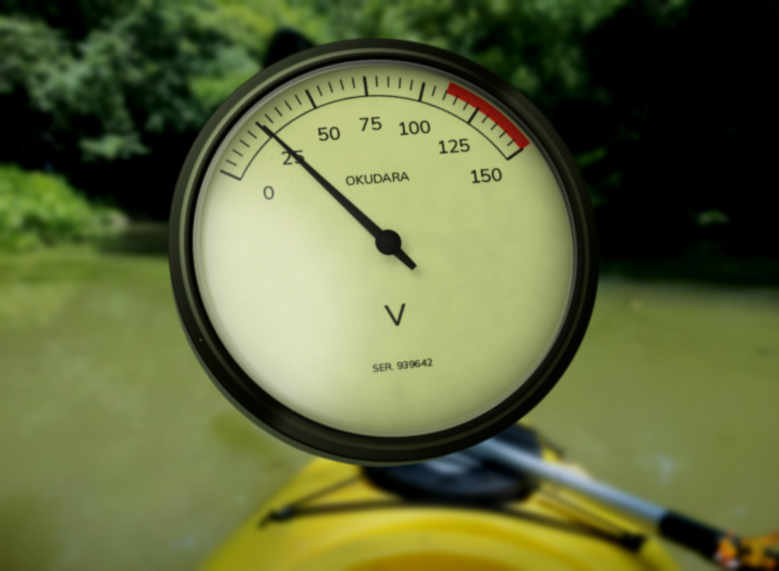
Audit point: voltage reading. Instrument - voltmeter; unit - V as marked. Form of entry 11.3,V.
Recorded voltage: 25,V
